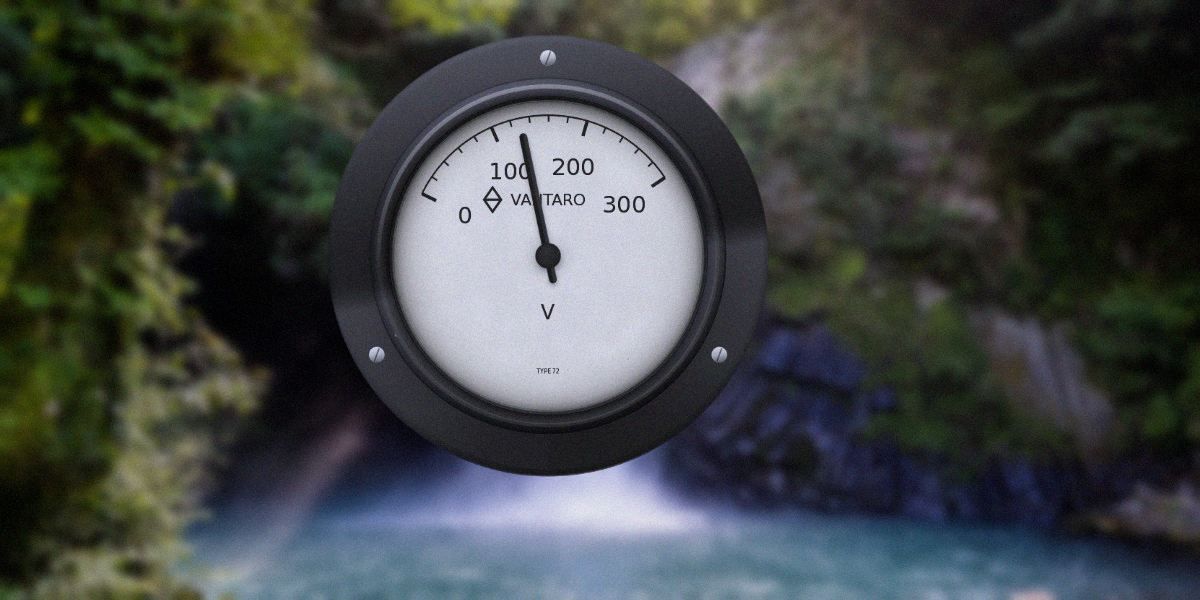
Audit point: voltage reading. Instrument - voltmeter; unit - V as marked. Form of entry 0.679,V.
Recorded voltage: 130,V
